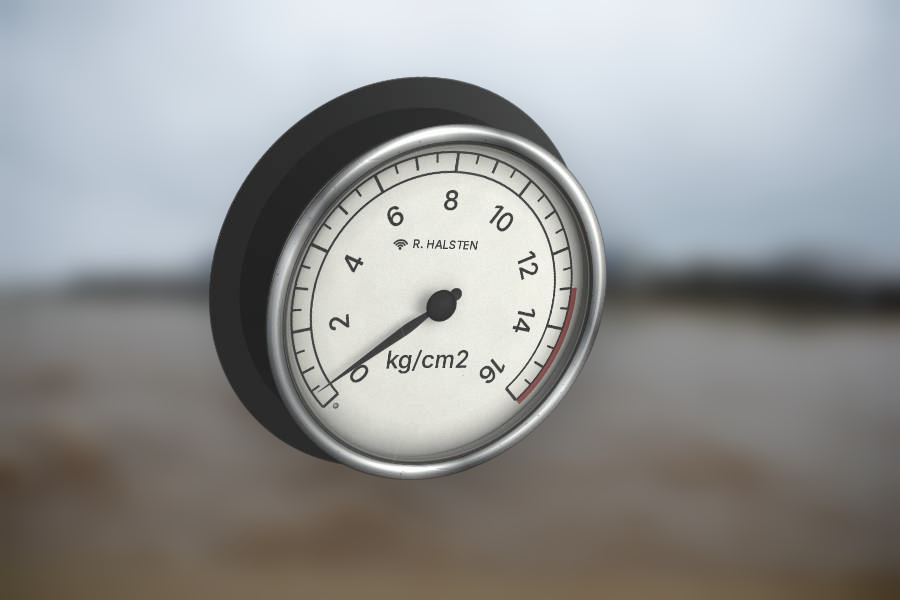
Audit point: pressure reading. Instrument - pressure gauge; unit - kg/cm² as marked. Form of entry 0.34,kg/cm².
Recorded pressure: 0.5,kg/cm²
